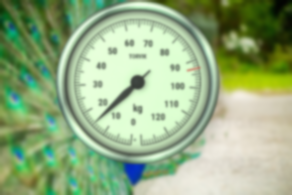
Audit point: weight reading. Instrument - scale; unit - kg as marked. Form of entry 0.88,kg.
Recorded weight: 15,kg
